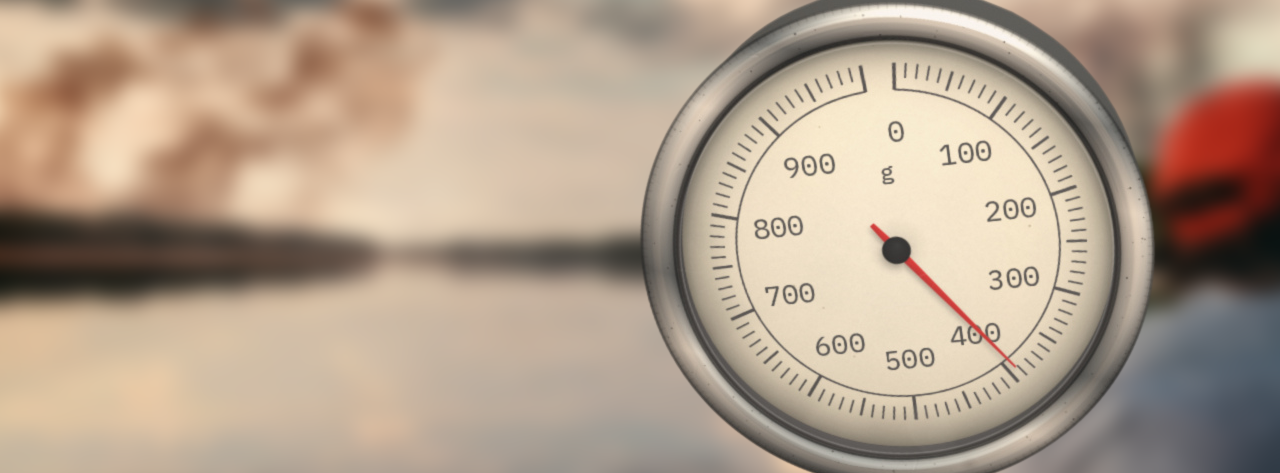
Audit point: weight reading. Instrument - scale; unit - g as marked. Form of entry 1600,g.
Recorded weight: 390,g
